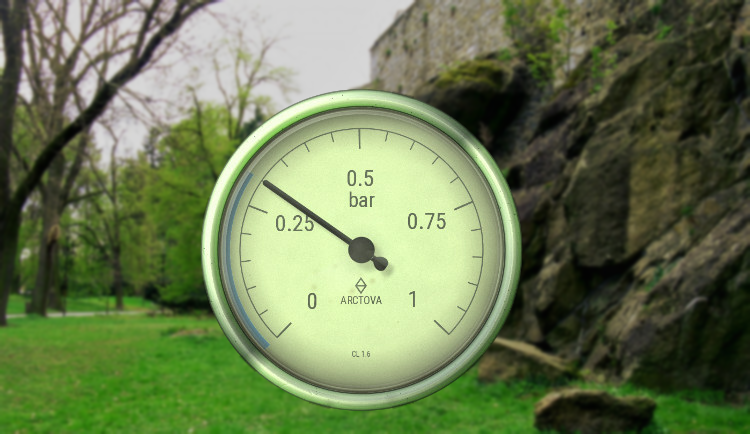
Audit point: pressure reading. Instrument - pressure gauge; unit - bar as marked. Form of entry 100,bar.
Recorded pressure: 0.3,bar
